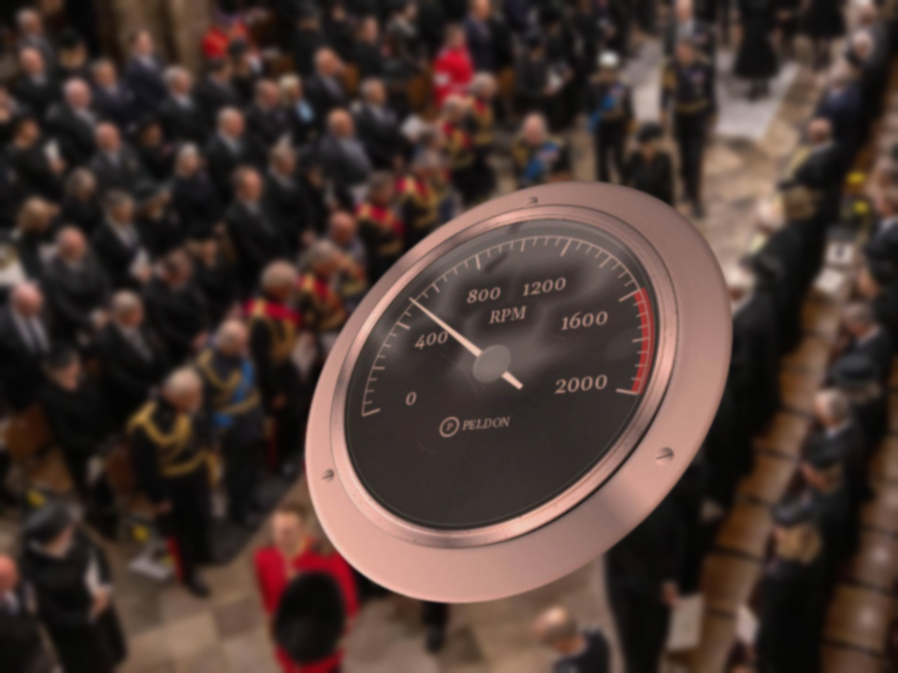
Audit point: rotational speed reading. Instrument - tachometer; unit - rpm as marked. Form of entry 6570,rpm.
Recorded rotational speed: 500,rpm
